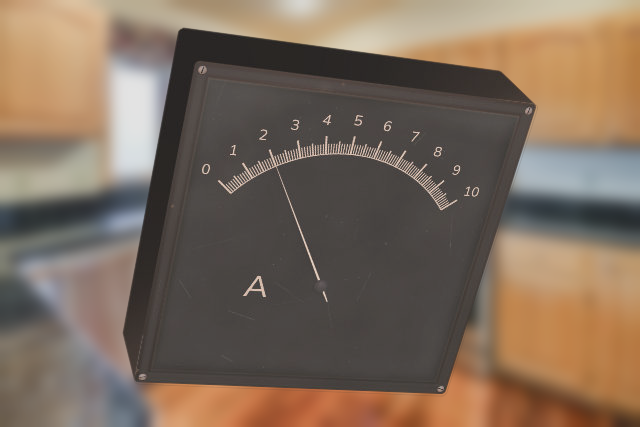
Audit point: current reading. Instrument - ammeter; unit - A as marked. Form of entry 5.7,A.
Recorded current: 2,A
